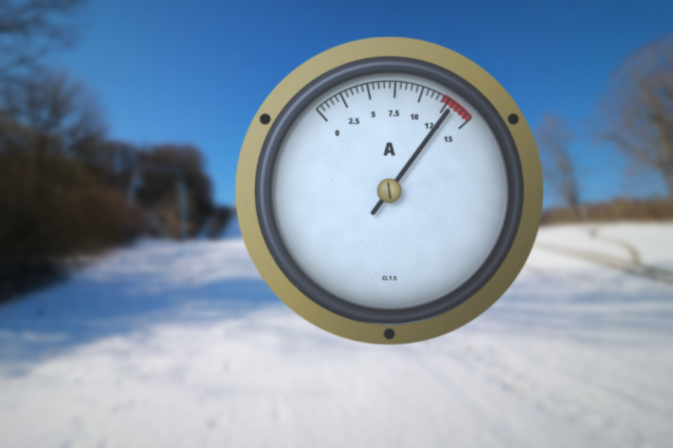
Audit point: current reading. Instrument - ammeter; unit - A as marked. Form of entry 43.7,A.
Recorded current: 13,A
